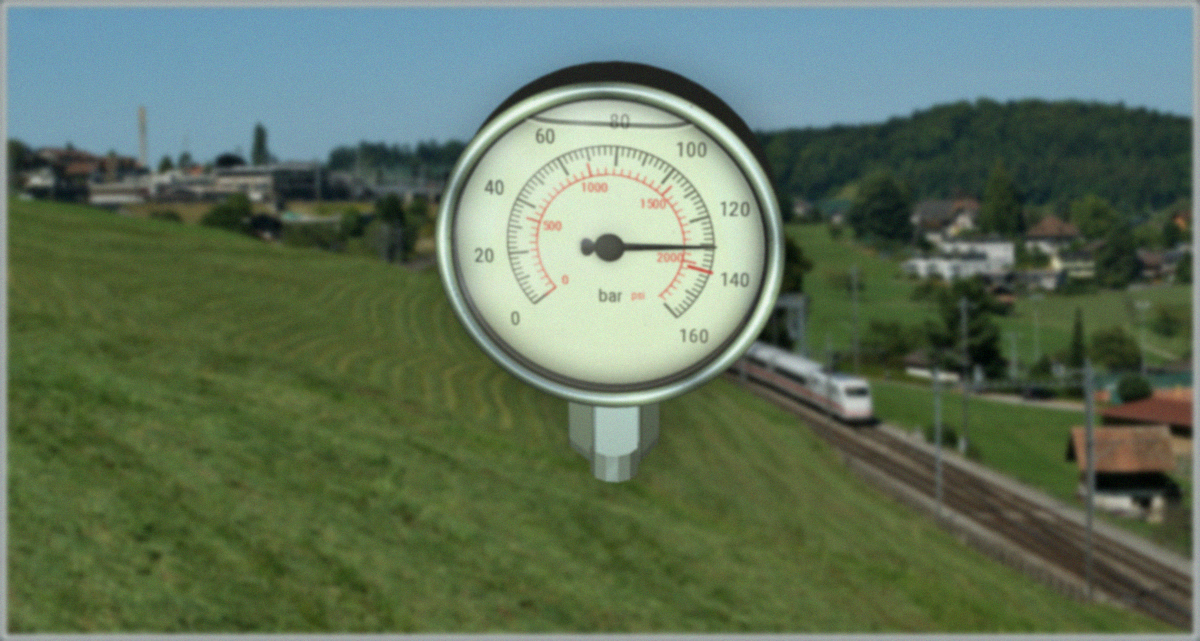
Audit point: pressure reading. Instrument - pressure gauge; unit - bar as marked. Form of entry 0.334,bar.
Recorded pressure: 130,bar
